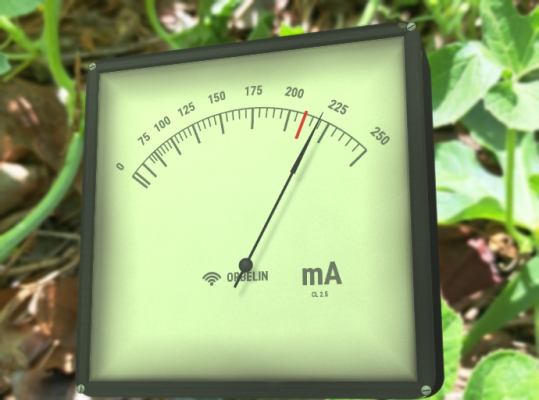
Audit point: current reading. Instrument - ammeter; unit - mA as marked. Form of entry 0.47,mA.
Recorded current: 220,mA
